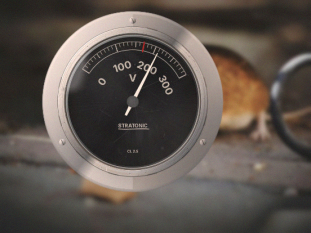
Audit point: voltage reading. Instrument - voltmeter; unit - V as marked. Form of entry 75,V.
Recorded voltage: 210,V
